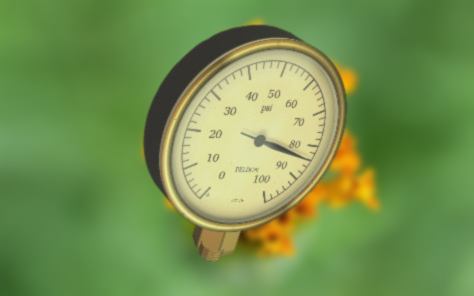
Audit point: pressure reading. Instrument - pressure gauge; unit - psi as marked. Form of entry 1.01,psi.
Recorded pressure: 84,psi
